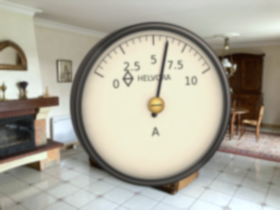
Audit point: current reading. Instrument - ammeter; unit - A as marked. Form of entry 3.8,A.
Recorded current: 6,A
